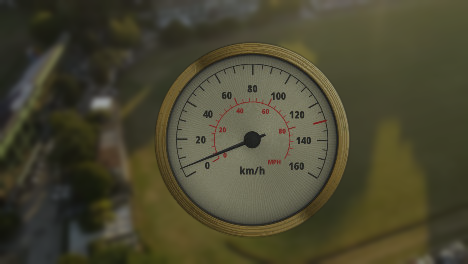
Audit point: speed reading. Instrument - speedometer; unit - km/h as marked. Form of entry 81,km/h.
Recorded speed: 5,km/h
